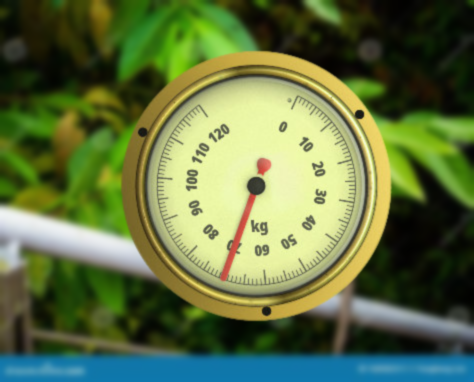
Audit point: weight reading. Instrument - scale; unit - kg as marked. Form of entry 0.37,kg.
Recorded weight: 70,kg
